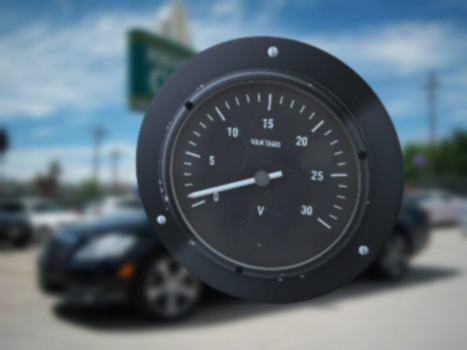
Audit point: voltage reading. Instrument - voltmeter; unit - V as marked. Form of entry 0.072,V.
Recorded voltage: 1,V
